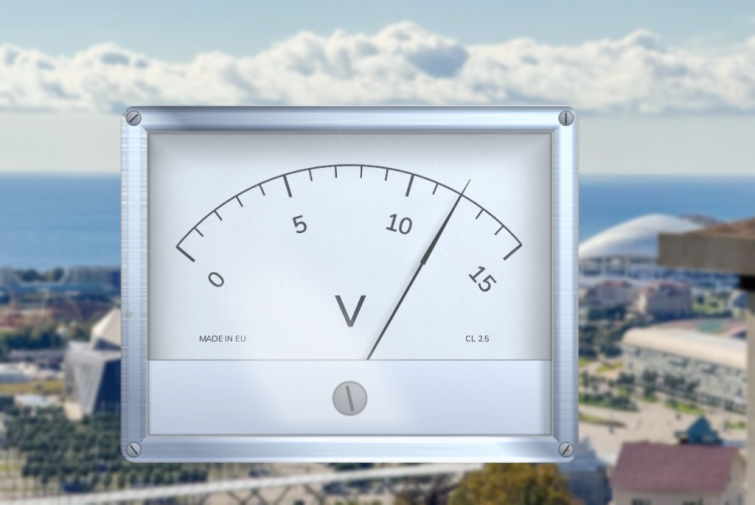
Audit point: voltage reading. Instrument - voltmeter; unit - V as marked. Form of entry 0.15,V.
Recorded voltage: 12,V
